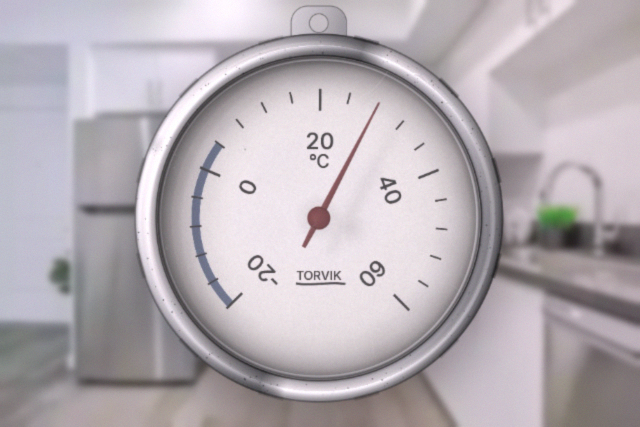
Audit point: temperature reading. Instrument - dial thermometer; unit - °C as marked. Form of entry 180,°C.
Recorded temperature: 28,°C
